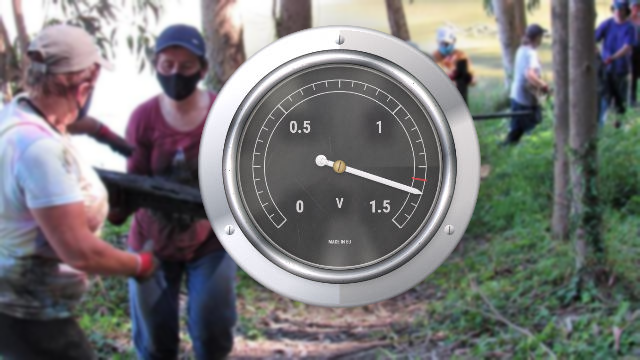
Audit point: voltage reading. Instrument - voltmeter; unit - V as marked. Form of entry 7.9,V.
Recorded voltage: 1.35,V
